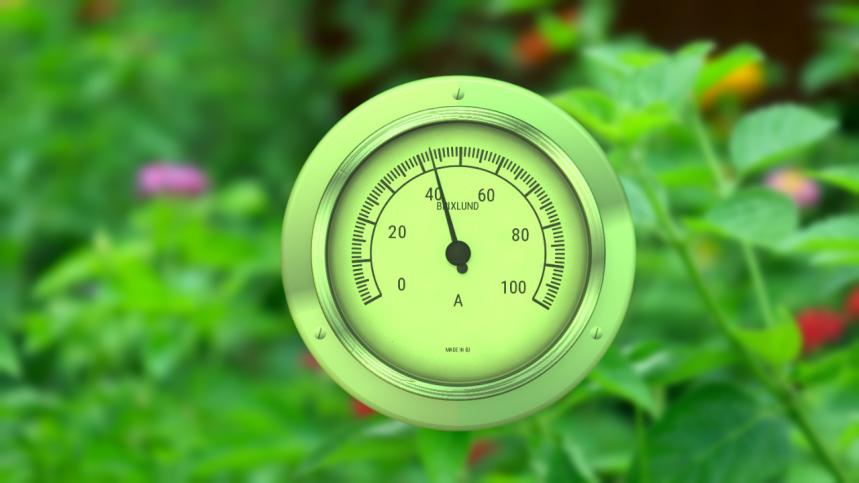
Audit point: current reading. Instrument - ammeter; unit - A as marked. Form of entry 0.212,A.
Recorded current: 43,A
